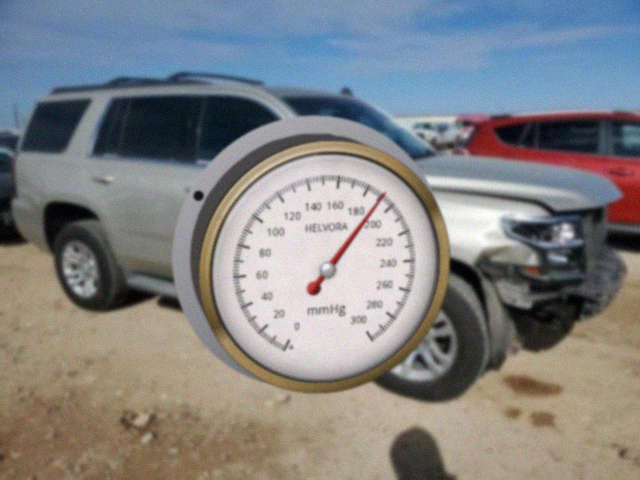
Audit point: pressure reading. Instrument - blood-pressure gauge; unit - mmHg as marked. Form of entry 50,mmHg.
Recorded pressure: 190,mmHg
